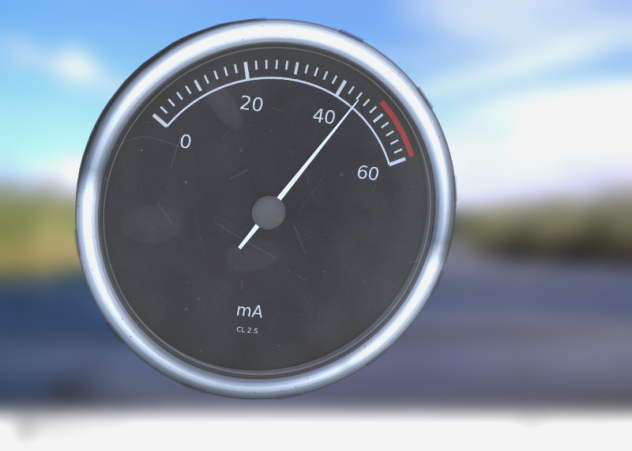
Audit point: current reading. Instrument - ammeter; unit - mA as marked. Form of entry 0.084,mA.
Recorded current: 44,mA
